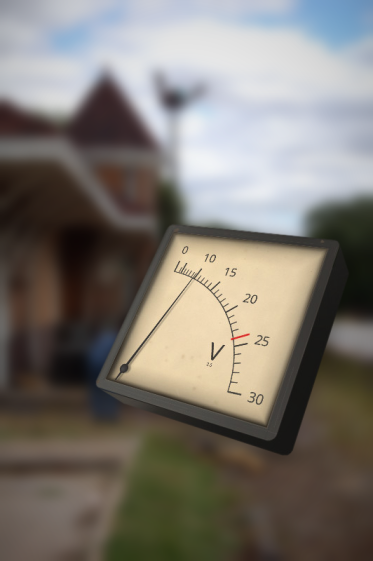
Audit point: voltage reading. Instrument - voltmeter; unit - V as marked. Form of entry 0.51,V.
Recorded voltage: 10,V
